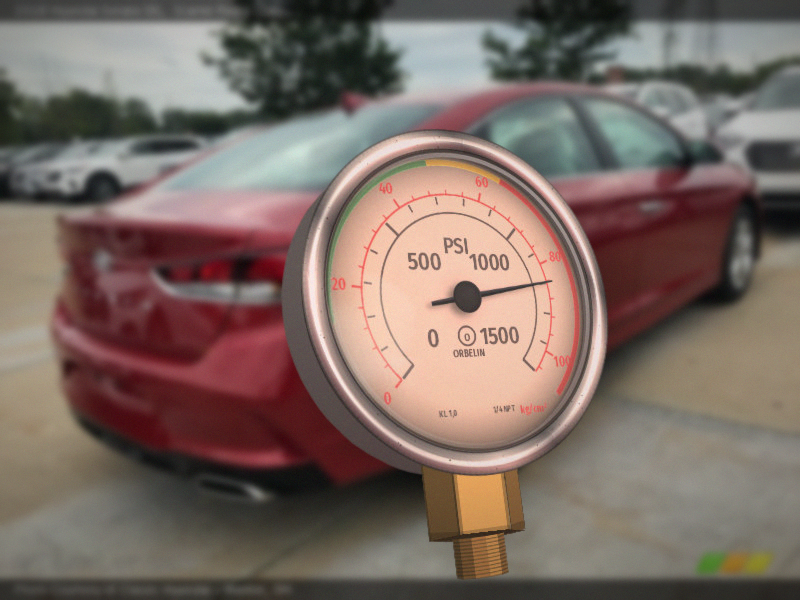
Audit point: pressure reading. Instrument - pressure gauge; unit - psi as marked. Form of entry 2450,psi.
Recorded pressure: 1200,psi
